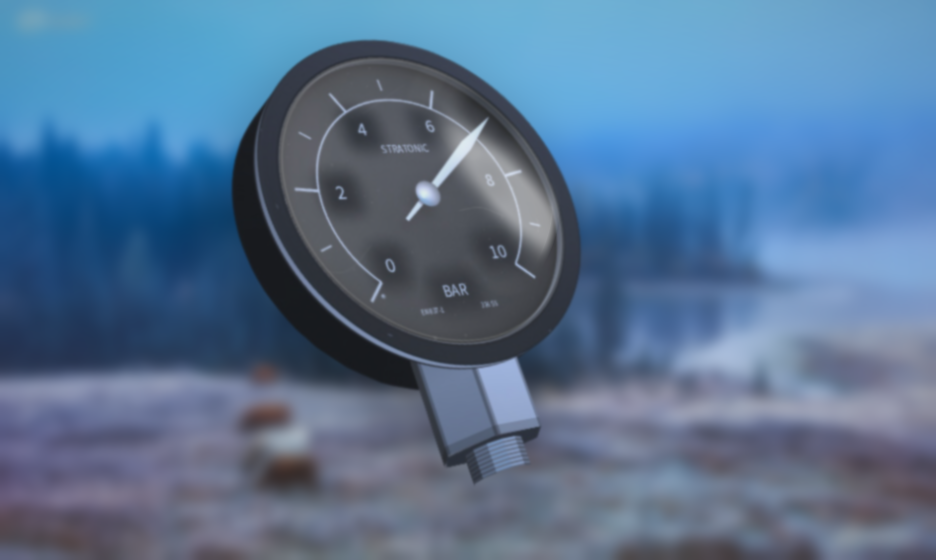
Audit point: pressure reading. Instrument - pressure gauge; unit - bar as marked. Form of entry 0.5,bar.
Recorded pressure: 7,bar
